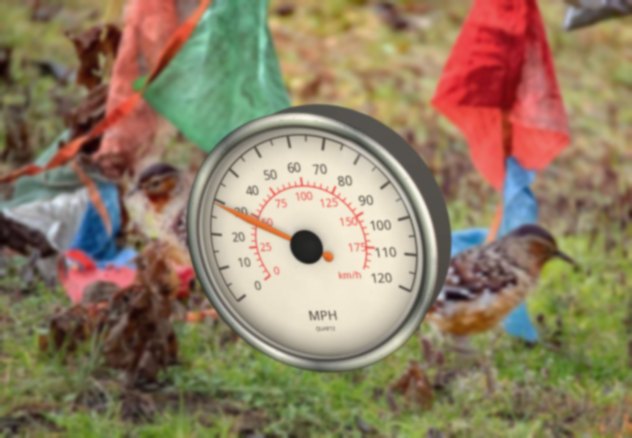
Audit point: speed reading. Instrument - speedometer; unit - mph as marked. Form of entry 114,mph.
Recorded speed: 30,mph
